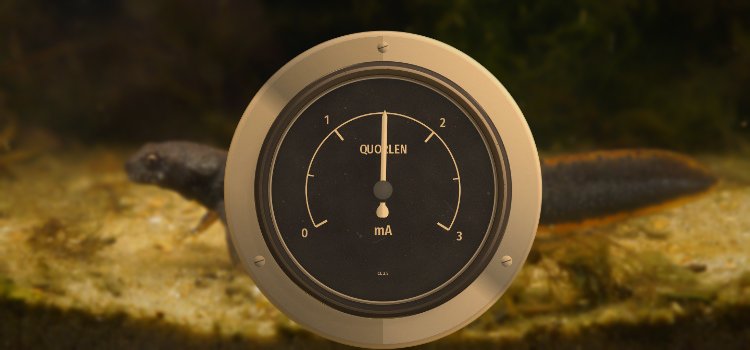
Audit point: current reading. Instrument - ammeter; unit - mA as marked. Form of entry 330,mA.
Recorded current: 1.5,mA
